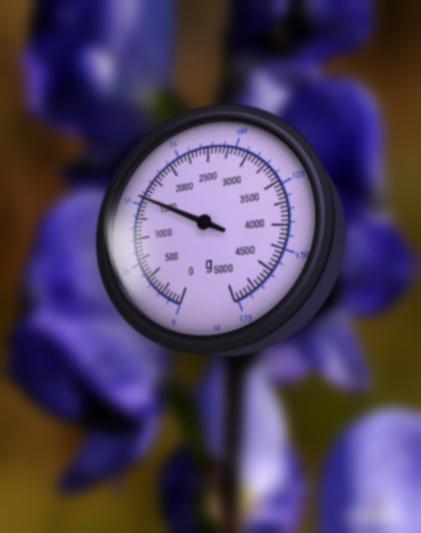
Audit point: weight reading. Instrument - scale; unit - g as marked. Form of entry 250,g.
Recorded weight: 1500,g
